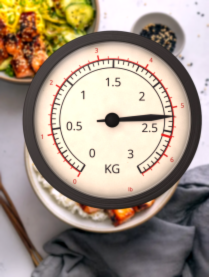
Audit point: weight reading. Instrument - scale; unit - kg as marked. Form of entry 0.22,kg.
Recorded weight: 2.35,kg
